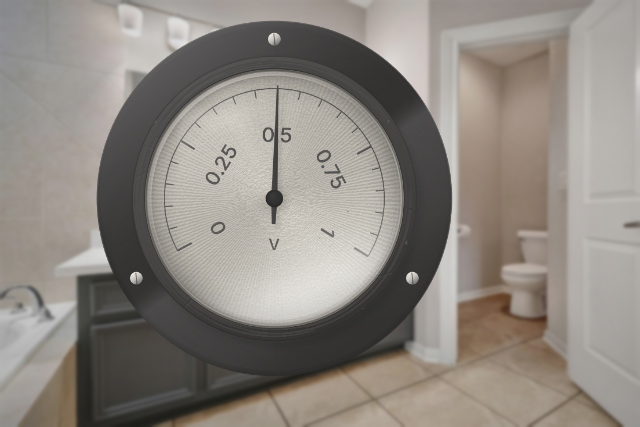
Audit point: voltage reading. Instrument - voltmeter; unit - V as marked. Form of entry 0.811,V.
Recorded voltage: 0.5,V
